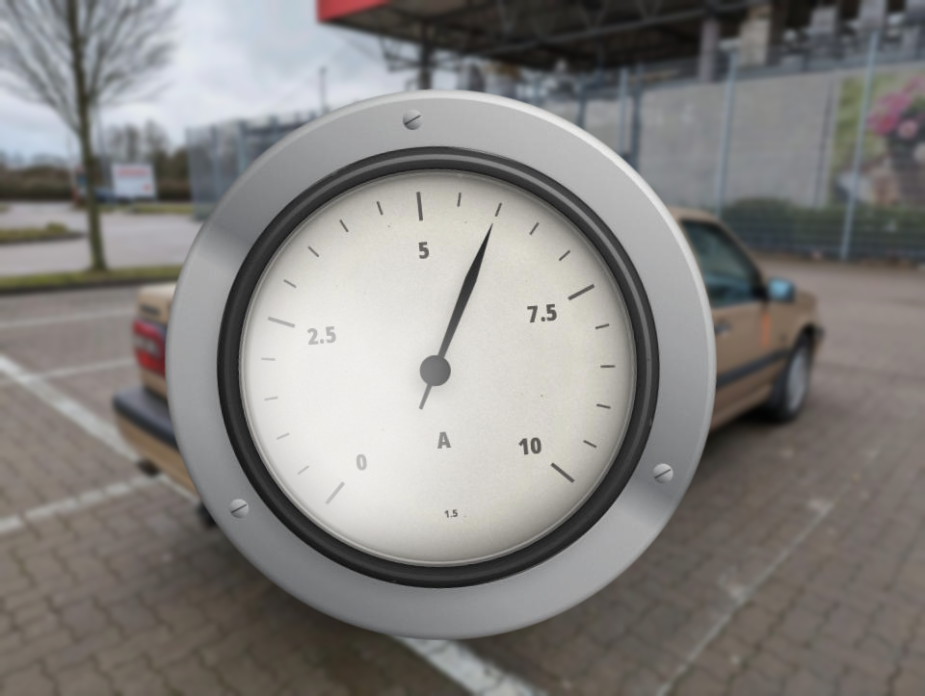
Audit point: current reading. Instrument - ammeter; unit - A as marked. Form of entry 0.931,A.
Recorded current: 6,A
